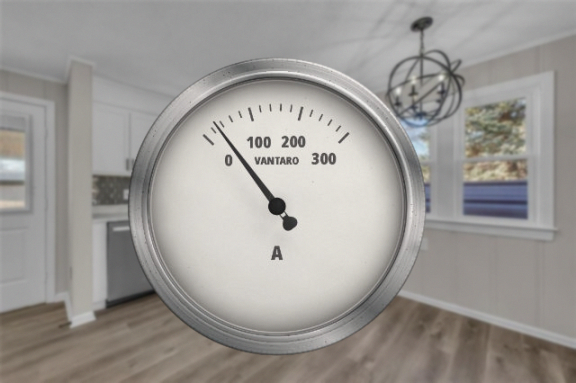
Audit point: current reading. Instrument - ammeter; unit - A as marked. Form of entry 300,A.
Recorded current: 30,A
